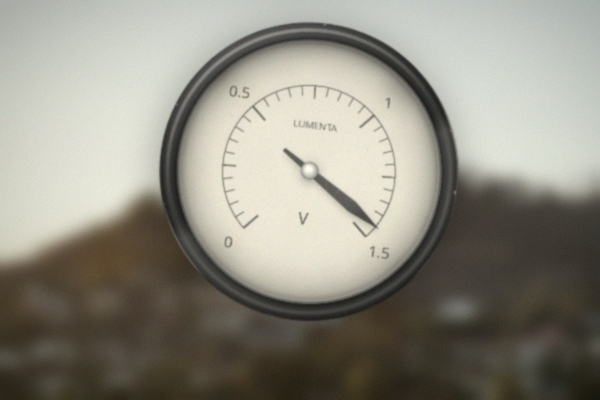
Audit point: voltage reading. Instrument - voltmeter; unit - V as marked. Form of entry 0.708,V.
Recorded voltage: 1.45,V
